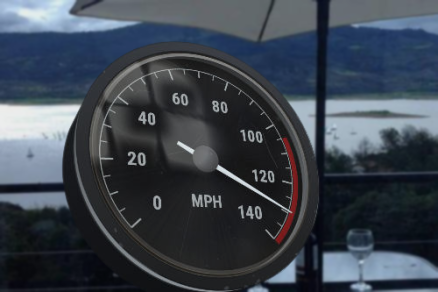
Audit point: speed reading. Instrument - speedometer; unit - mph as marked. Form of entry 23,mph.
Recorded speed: 130,mph
